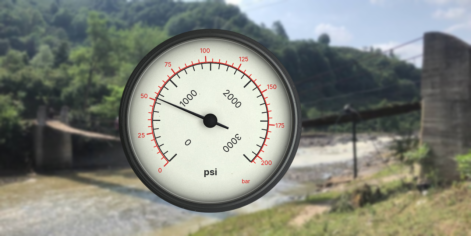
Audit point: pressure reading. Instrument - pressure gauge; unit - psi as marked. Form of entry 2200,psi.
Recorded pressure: 750,psi
